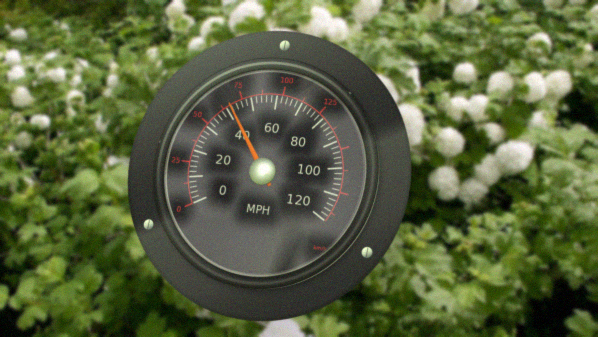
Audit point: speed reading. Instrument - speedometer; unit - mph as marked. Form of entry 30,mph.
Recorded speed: 42,mph
